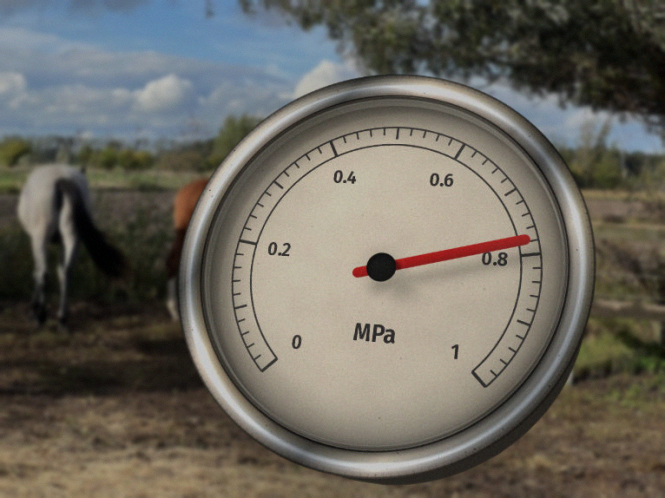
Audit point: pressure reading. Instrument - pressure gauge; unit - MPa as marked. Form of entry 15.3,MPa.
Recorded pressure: 0.78,MPa
